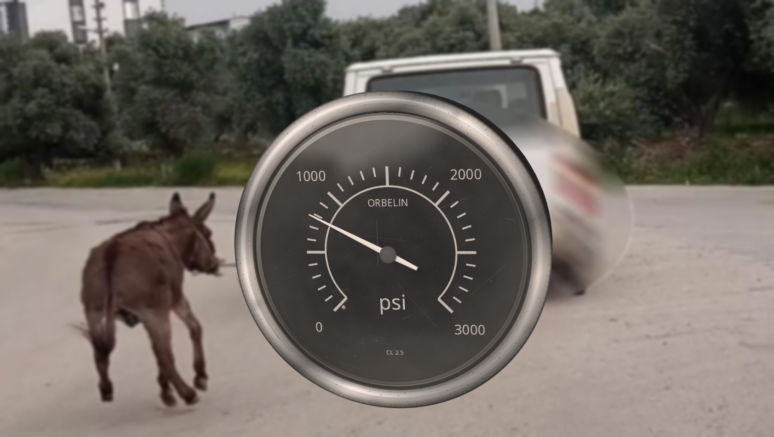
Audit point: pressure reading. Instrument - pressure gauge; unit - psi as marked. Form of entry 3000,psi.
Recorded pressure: 800,psi
